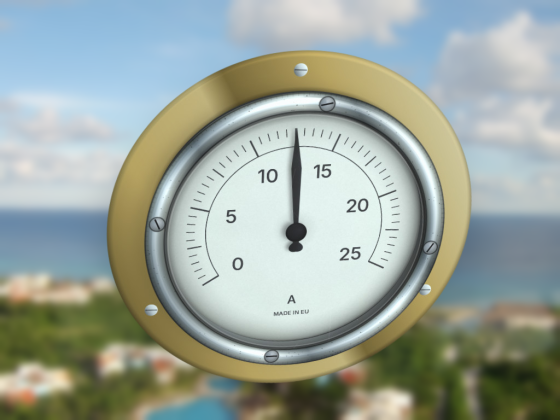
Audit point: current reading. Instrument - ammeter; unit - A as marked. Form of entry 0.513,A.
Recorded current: 12.5,A
